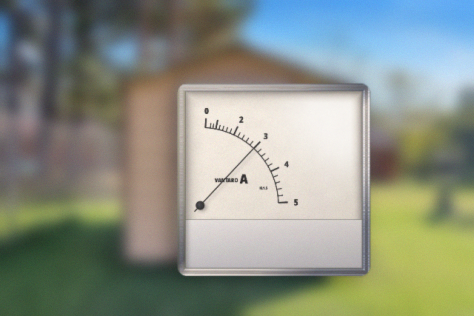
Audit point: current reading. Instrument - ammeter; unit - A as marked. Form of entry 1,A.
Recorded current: 3,A
